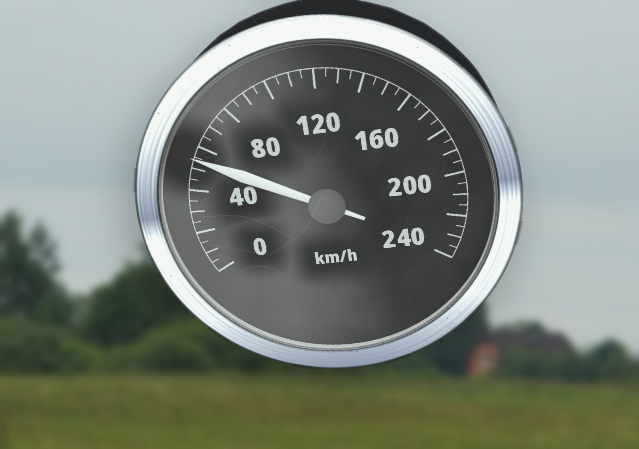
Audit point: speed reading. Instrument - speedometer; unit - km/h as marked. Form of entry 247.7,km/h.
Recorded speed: 55,km/h
